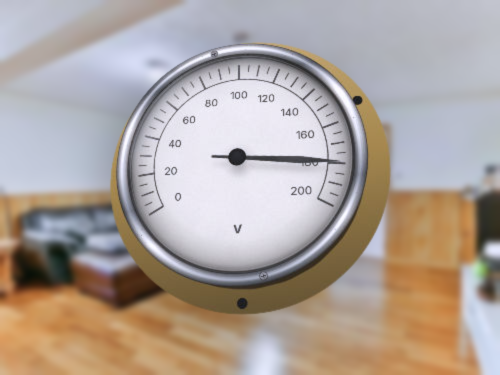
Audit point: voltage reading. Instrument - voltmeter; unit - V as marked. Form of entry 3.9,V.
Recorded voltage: 180,V
